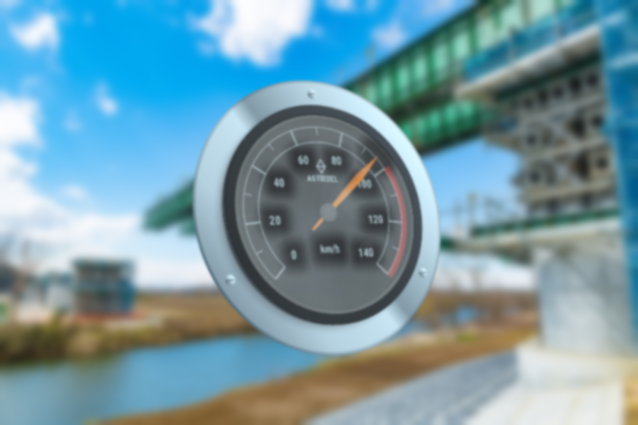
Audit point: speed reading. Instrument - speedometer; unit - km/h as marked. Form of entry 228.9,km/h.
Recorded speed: 95,km/h
